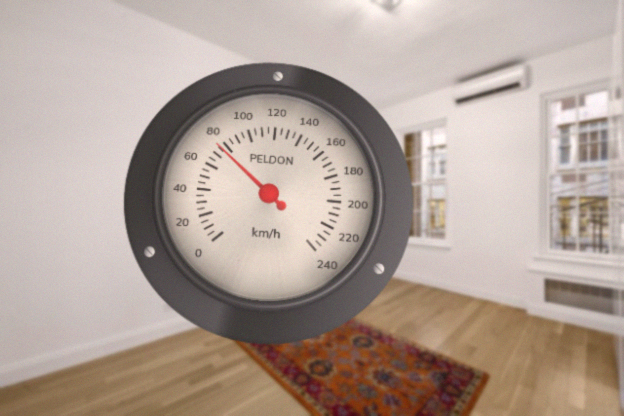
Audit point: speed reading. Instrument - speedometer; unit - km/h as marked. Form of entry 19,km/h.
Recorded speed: 75,km/h
